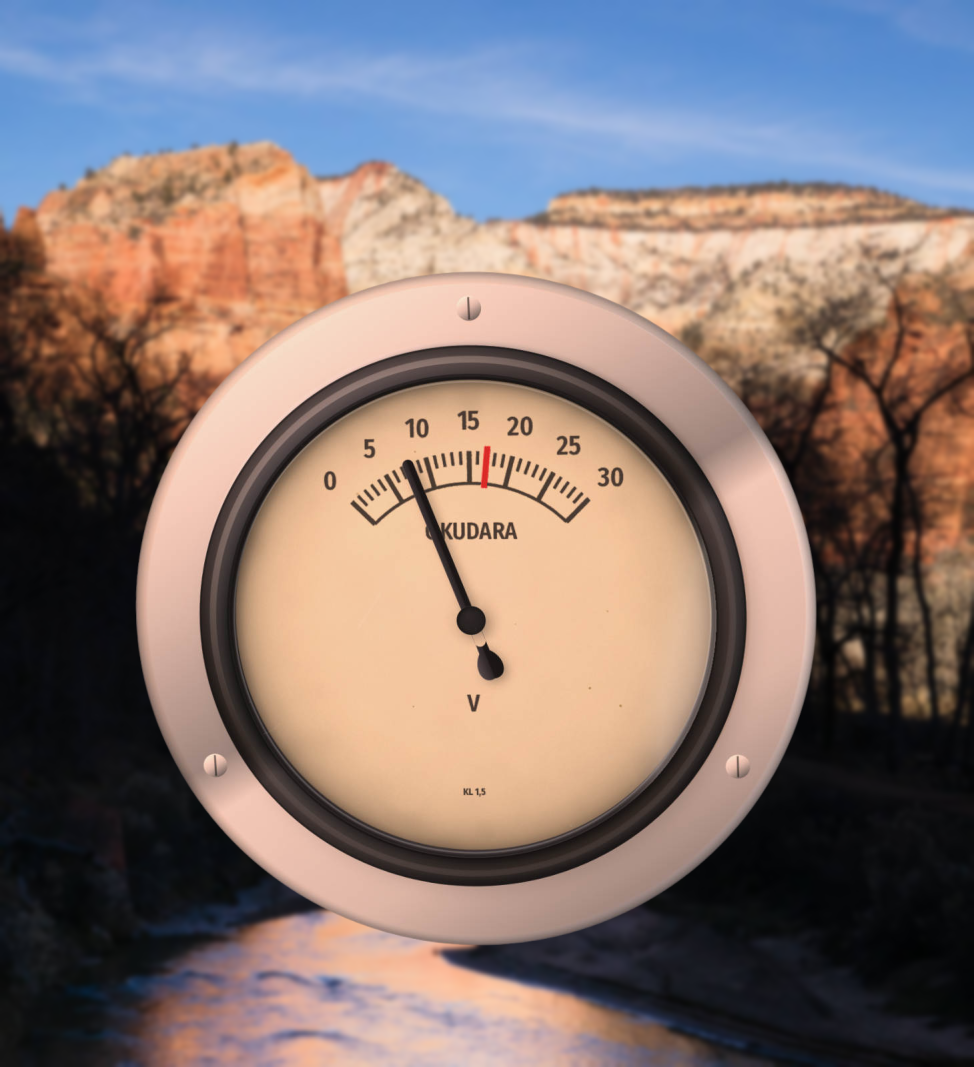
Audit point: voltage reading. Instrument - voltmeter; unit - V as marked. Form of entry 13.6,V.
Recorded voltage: 8,V
